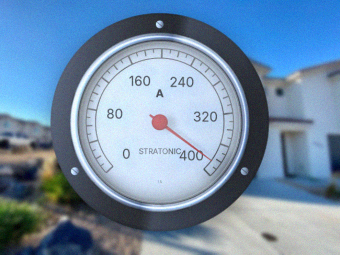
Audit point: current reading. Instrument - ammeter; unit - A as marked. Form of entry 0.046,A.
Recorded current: 385,A
